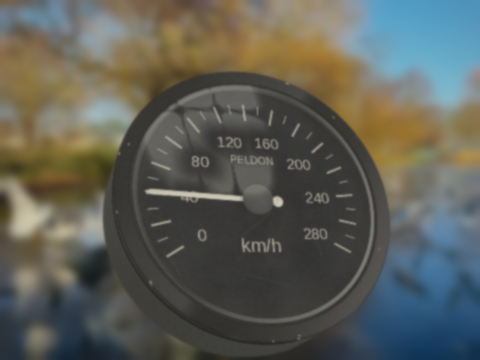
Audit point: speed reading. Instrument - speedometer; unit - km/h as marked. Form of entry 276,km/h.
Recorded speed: 40,km/h
